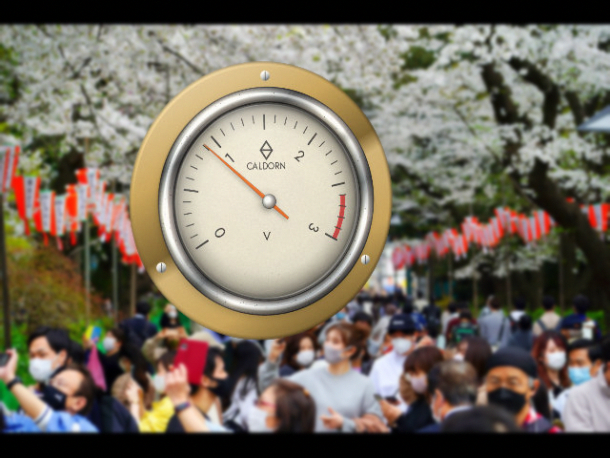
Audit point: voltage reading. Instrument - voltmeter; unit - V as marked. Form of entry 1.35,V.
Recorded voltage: 0.9,V
